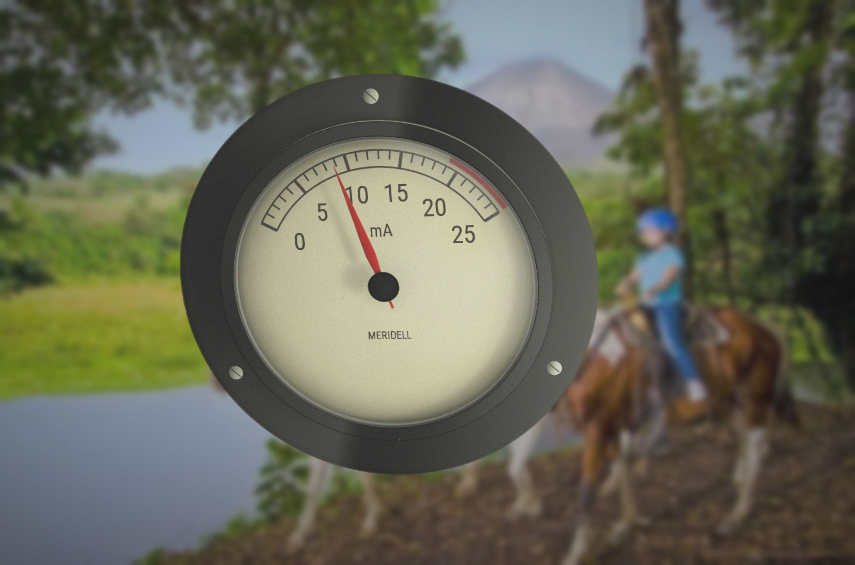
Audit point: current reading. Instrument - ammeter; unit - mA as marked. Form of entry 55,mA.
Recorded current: 9,mA
